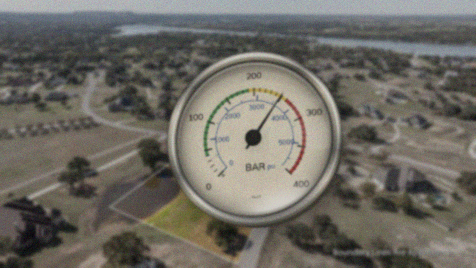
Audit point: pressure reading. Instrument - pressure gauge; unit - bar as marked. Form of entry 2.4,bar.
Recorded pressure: 250,bar
